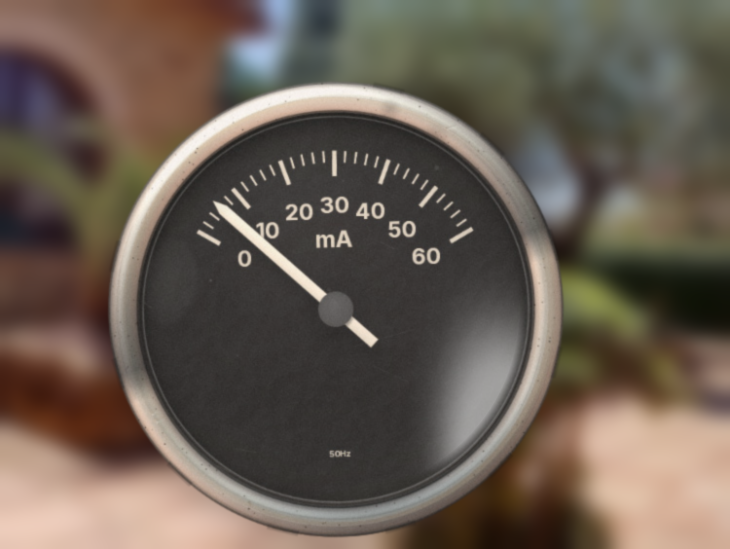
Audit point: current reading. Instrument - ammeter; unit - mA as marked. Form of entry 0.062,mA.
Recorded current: 6,mA
